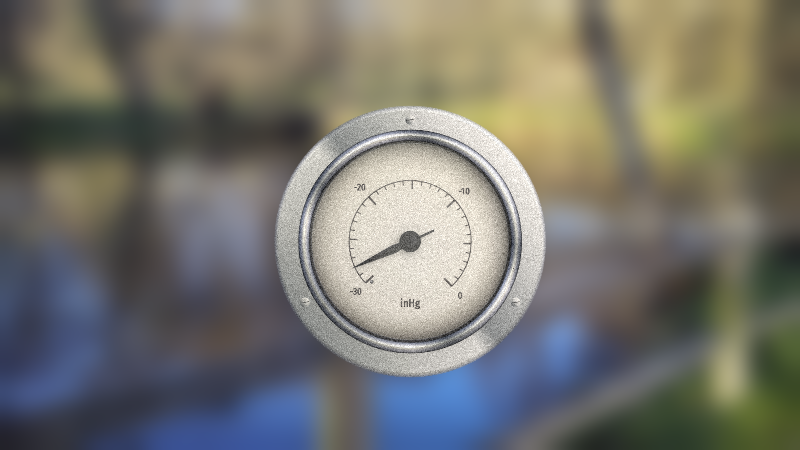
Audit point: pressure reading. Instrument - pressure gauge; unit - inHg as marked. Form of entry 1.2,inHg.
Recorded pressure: -28,inHg
